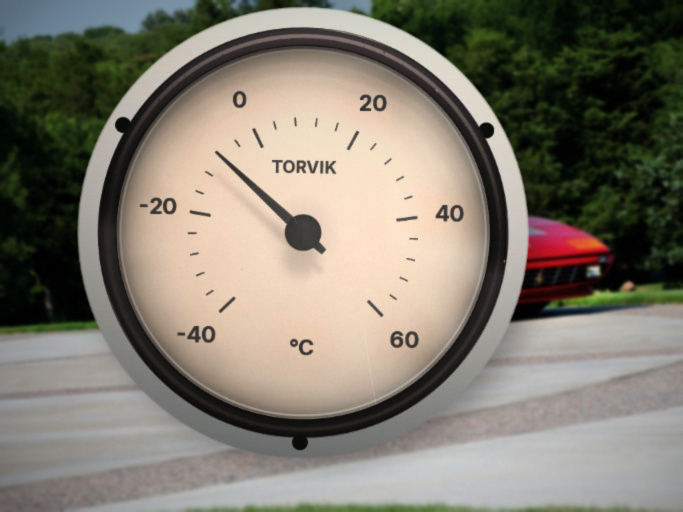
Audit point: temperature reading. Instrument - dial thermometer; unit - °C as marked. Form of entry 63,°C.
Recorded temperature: -8,°C
